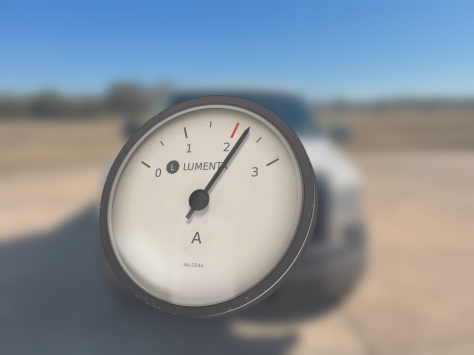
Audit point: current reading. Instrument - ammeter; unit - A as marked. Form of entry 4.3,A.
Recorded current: 2.25,A
